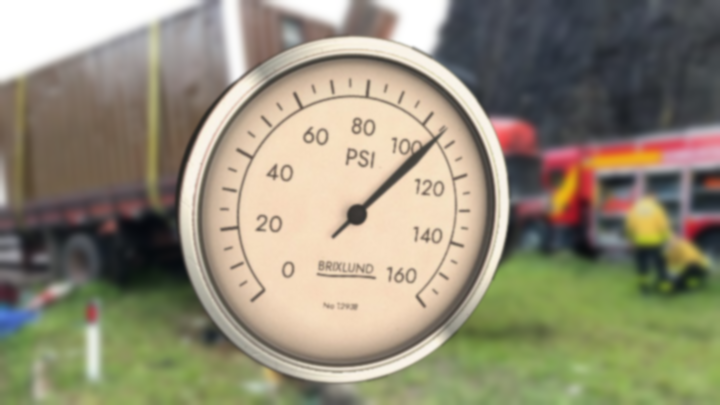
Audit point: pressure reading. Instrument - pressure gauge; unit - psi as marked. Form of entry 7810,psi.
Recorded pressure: 105,psi
